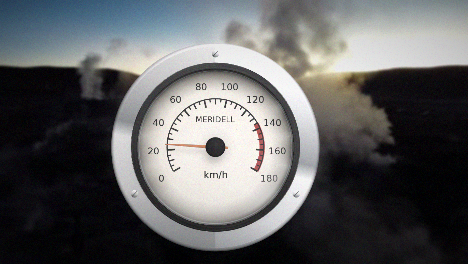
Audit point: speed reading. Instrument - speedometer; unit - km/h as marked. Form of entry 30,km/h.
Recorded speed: 25,km/h
